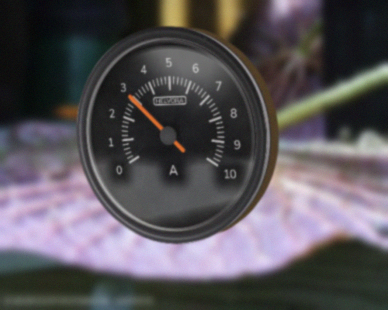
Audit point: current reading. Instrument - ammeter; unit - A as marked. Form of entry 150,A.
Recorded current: 3,A
